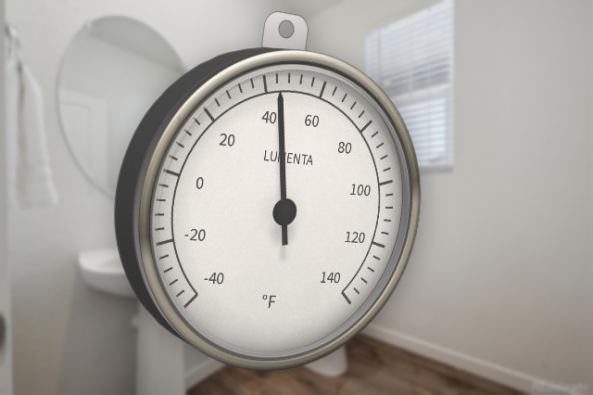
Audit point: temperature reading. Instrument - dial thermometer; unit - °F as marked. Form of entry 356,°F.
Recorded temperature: 44,°F
